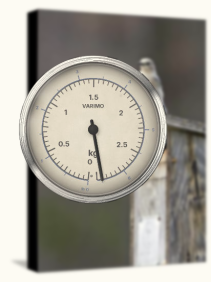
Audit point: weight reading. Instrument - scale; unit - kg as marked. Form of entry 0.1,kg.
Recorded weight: 2.95,kg
